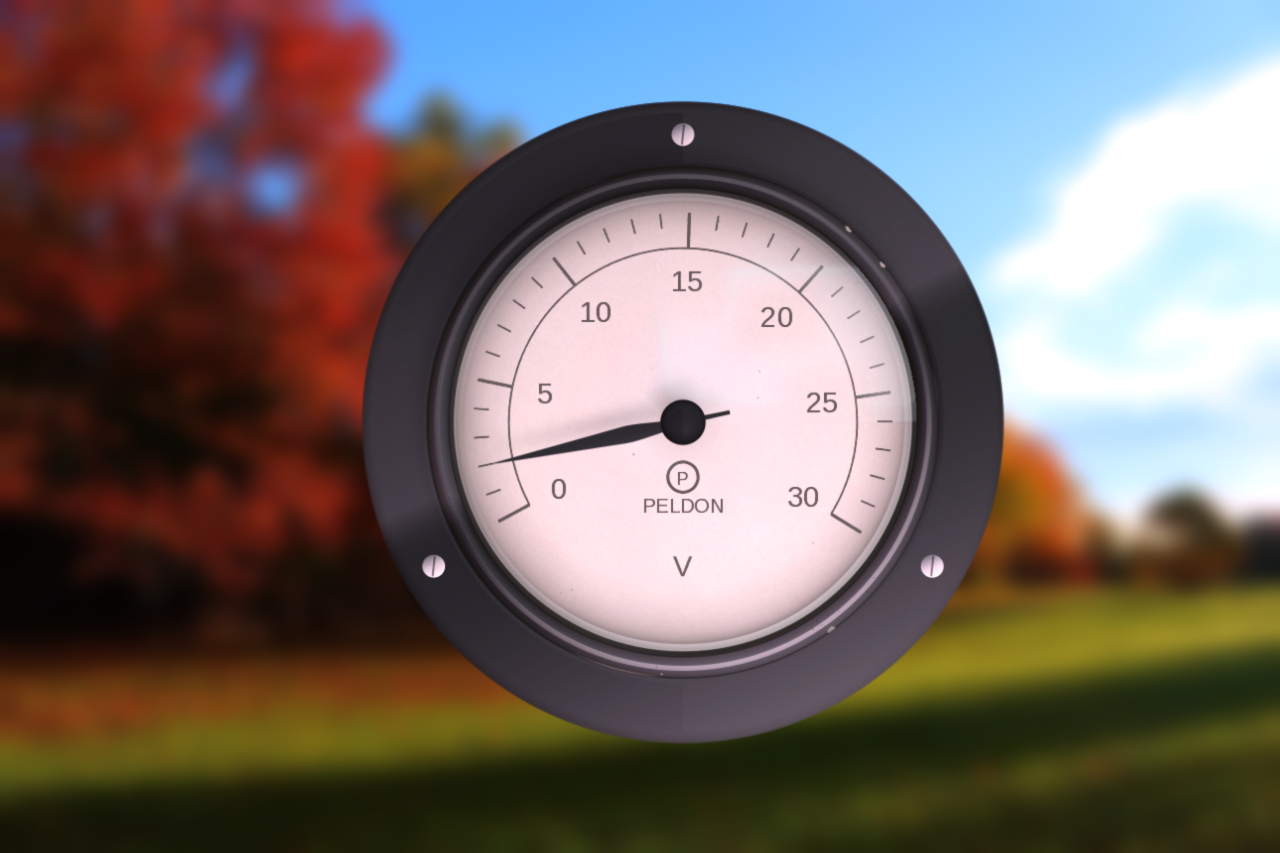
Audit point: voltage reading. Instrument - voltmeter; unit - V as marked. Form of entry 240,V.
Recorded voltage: 2,V
